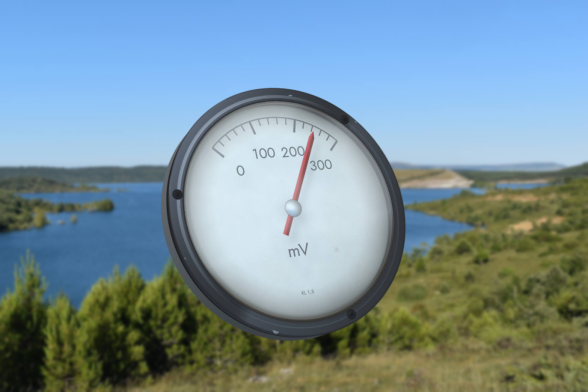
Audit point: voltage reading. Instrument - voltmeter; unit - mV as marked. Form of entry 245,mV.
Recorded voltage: 240,mV
